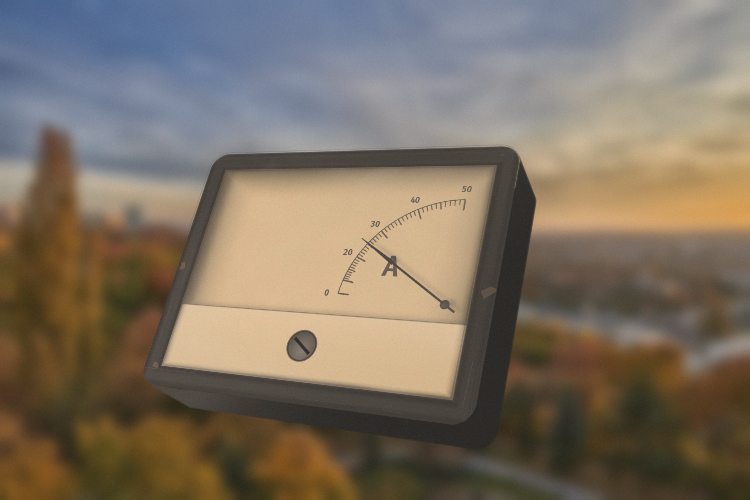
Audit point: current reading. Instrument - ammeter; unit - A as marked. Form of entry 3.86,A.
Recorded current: 25,A
